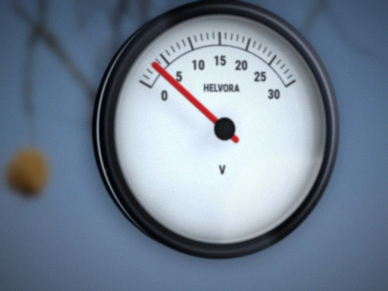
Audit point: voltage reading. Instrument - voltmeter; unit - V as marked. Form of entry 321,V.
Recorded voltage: 3,V
